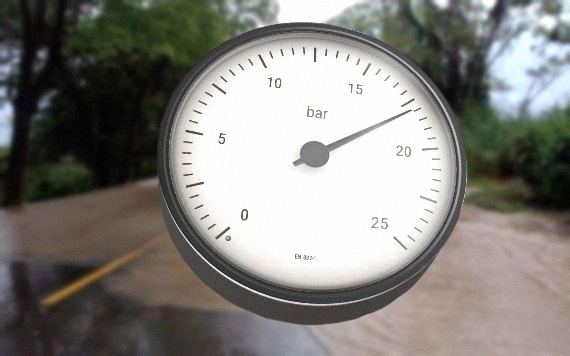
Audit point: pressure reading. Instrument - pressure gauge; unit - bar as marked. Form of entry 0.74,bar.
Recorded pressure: 18,bar
